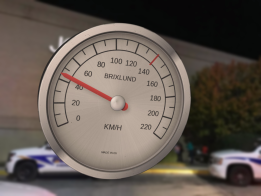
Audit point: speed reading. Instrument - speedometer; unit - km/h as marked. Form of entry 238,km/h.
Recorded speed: 45,km/h
